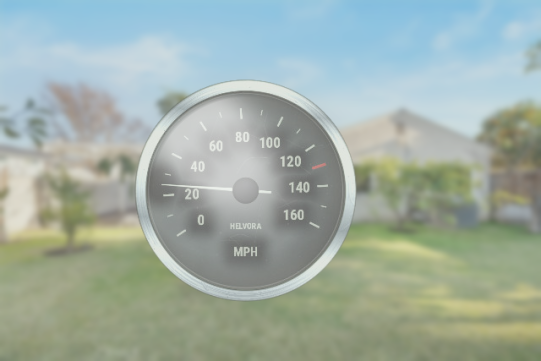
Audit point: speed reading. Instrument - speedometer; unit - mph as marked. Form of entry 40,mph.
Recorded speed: 25,mph
